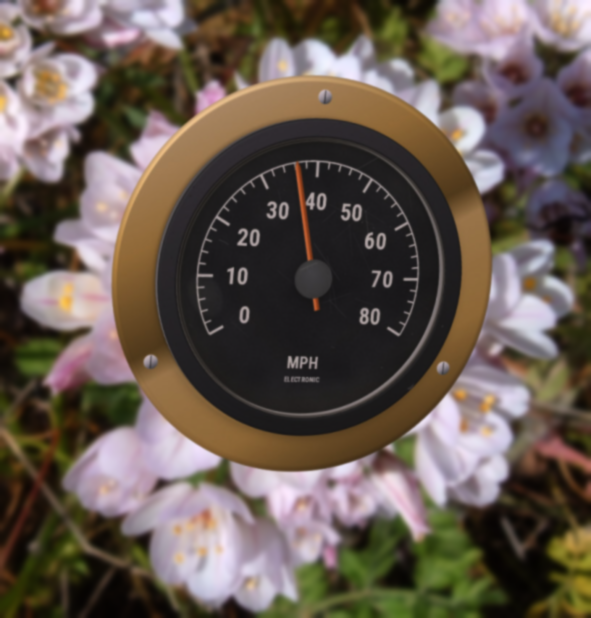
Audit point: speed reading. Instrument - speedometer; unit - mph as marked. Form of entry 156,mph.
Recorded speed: 36,mph
